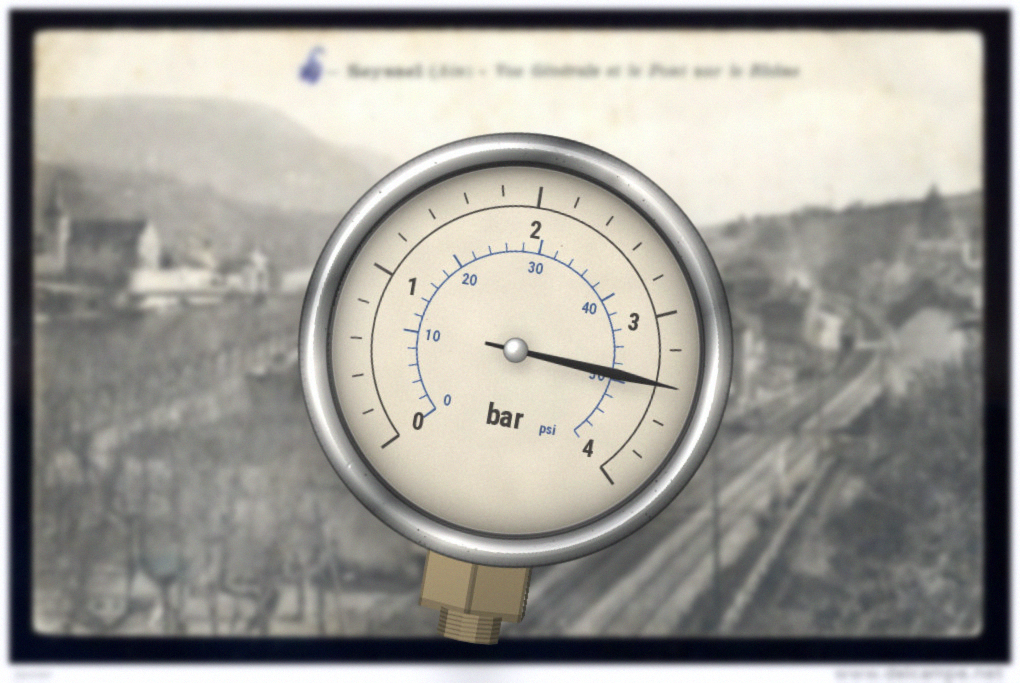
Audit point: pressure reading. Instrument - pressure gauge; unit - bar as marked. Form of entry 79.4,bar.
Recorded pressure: 3.4,bar
